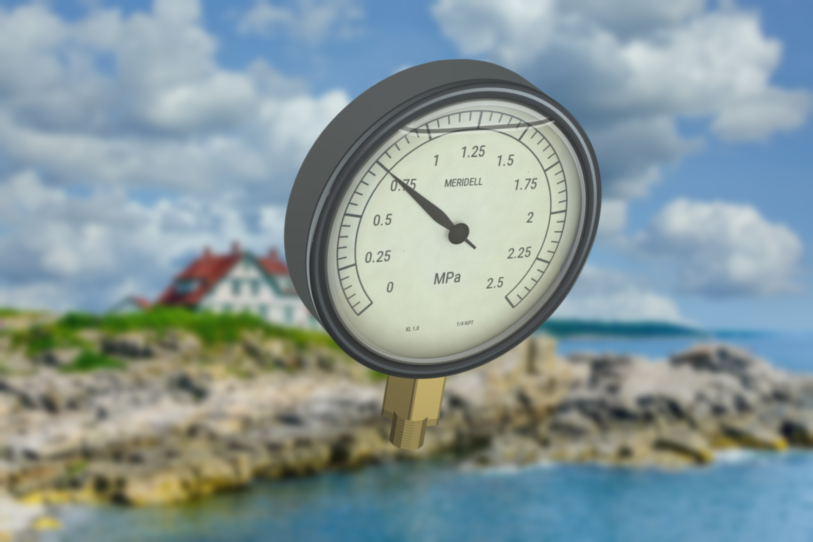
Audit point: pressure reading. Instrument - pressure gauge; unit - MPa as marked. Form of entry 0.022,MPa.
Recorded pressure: 0.75,MPa
